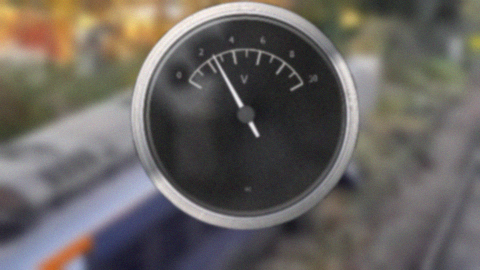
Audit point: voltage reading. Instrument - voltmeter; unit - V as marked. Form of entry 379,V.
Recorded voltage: 2.5,V
